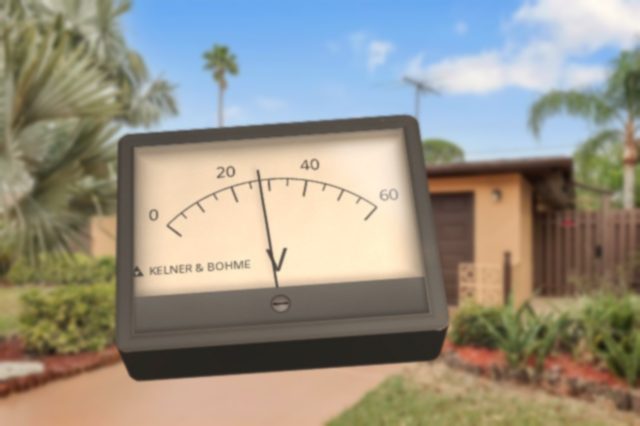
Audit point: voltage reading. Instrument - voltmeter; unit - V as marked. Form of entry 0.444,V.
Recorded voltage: 27.5,V
